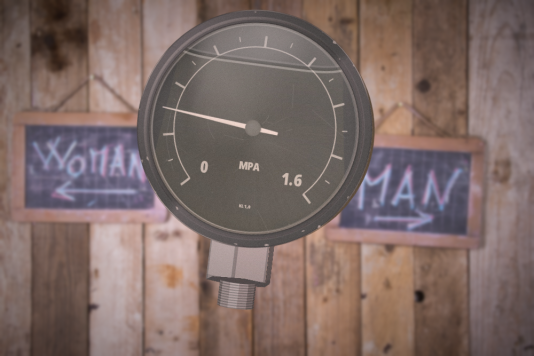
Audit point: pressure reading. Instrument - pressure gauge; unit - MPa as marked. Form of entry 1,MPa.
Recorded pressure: 0.3,MPa
